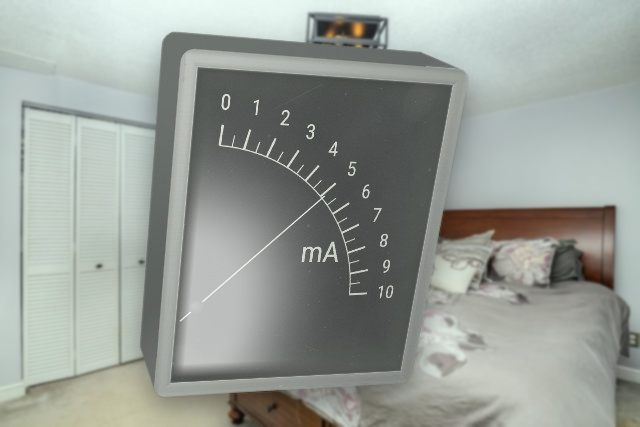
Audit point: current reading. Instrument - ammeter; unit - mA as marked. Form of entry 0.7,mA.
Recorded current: 5,mA
